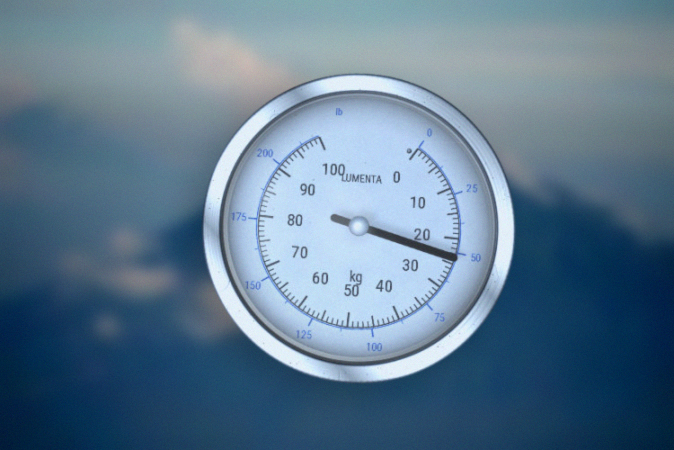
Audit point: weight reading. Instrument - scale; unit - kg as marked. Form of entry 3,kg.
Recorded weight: 24,kg
